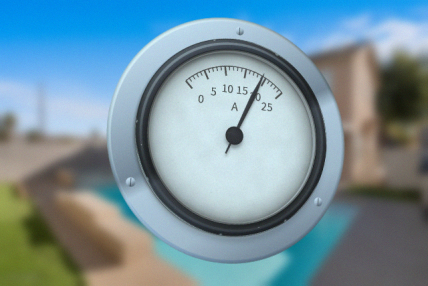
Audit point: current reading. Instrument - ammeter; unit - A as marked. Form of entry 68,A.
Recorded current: 19,A
